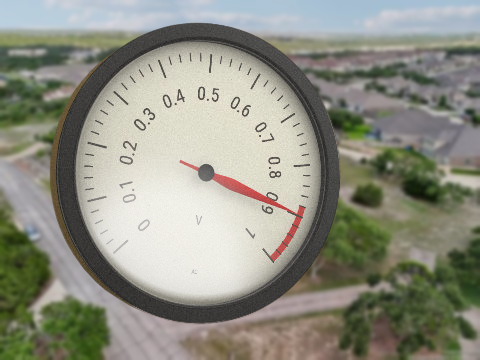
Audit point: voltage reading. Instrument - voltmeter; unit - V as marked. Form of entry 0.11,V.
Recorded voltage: 0.9,V
